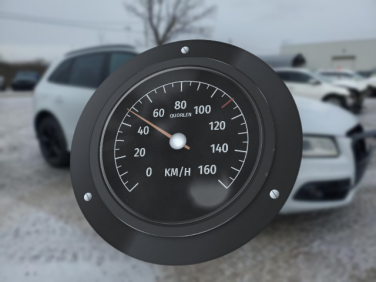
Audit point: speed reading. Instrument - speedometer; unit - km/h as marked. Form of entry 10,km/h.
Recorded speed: 47.5,km/h
